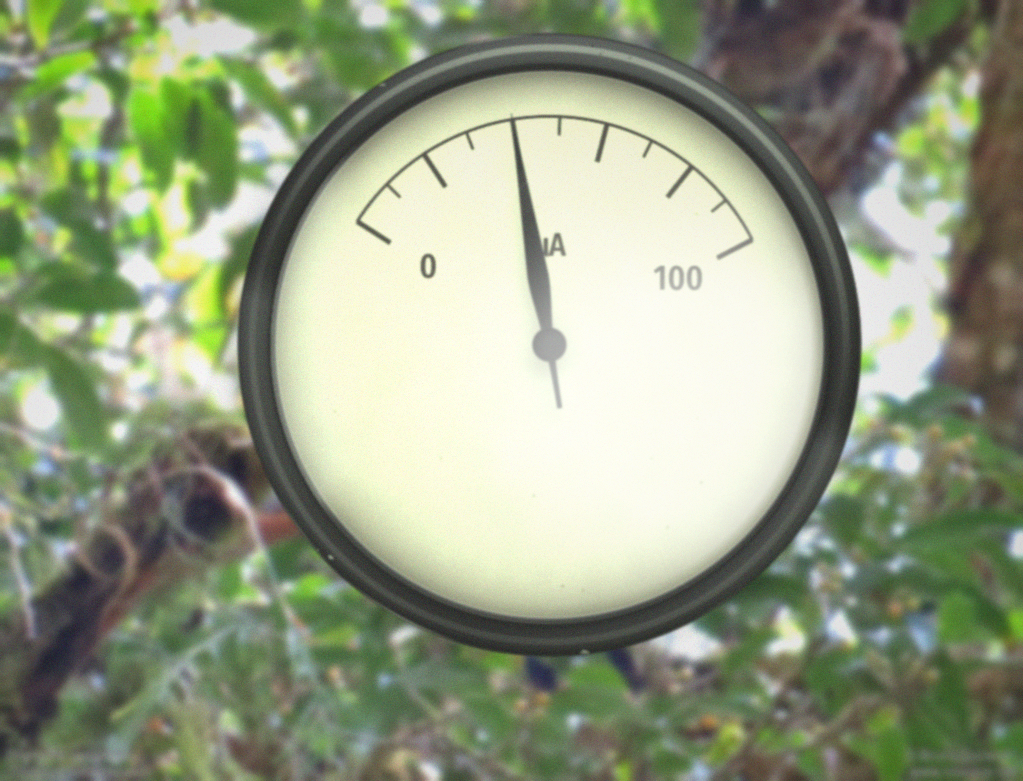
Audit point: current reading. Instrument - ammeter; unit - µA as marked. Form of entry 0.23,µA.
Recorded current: 40,µA
